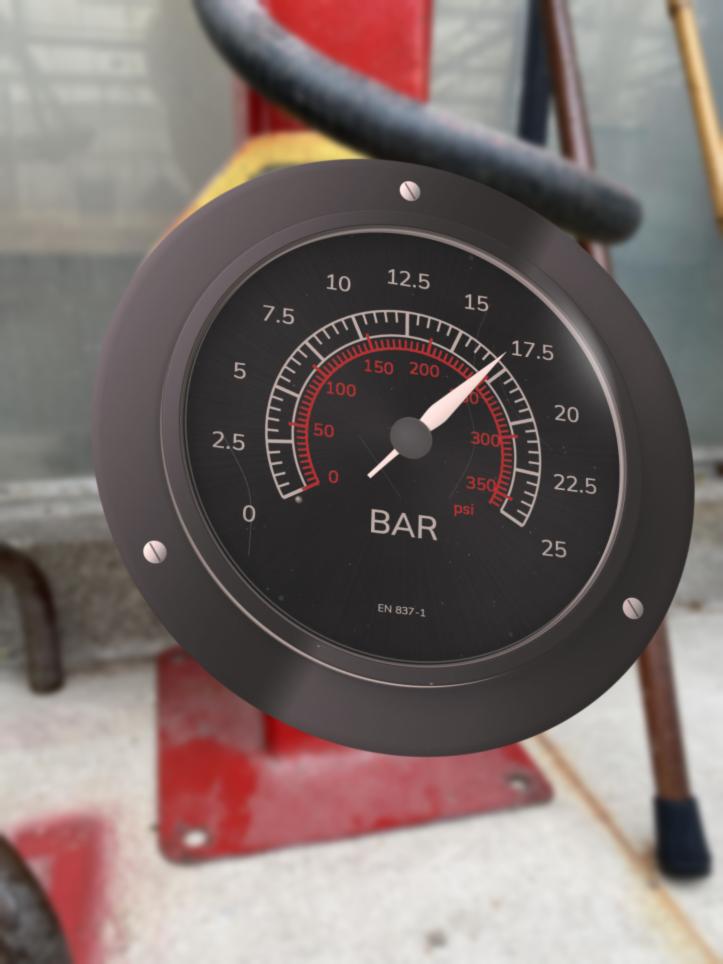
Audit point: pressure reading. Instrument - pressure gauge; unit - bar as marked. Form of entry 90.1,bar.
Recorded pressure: 17,bar
